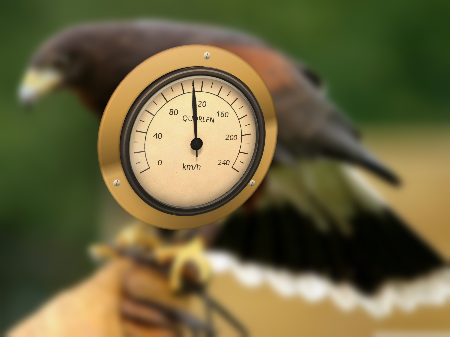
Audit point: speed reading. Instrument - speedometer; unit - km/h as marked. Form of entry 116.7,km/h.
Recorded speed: 110,km/h
